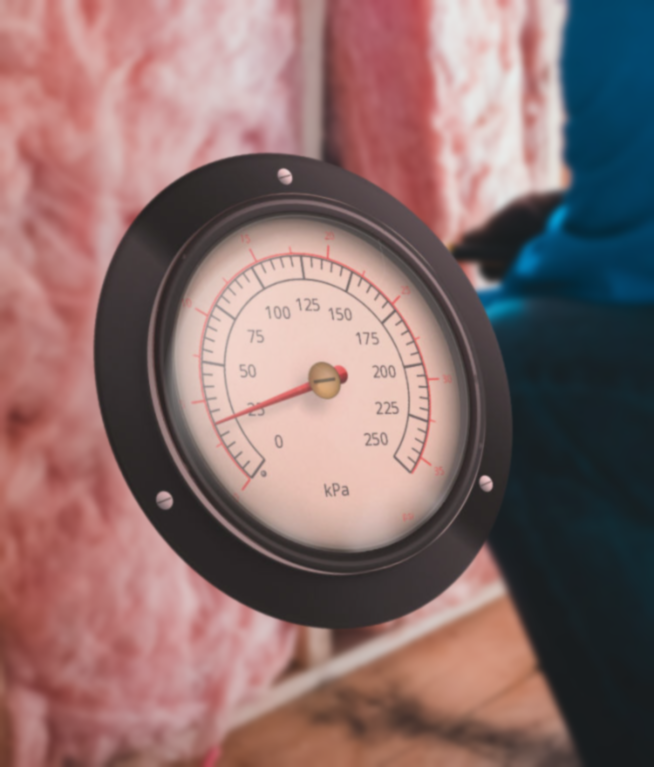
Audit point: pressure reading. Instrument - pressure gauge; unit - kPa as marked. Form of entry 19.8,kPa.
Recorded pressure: 25,kPa
